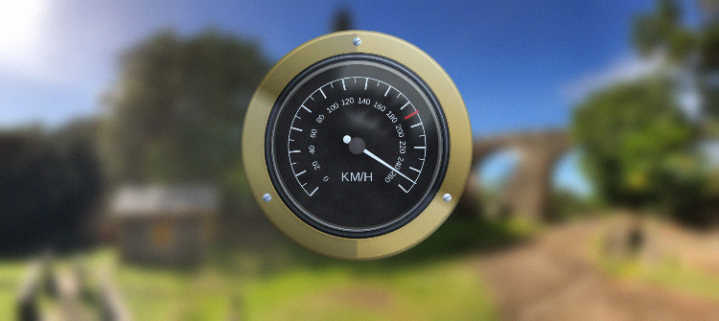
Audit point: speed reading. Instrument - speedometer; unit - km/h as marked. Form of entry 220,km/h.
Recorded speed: 250,km/h
